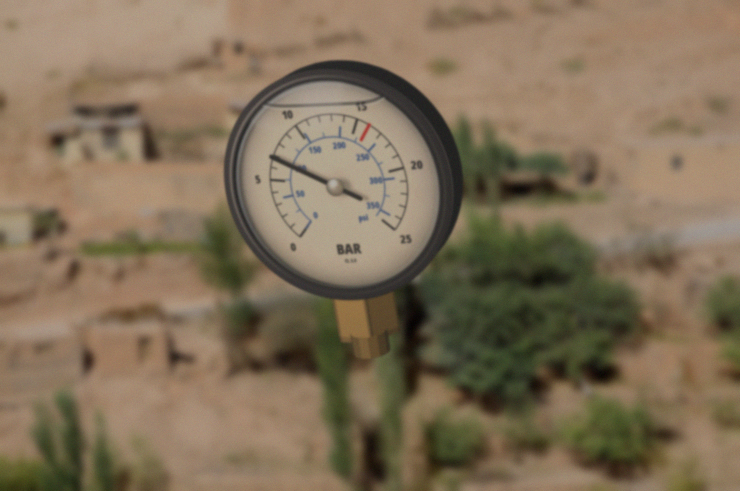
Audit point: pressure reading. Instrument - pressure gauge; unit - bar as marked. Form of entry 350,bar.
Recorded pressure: 7,bar
